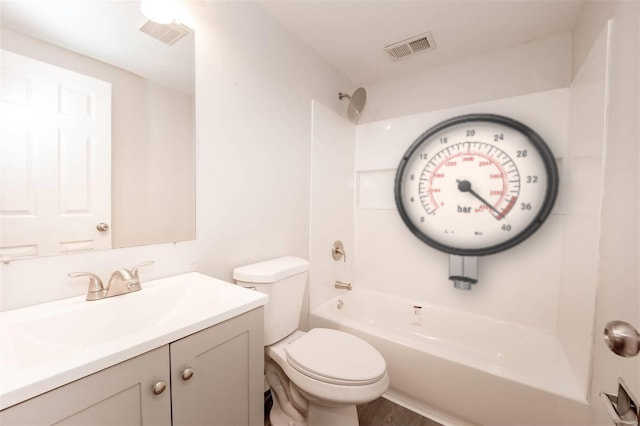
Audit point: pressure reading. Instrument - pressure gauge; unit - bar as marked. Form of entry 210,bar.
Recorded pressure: 39,bar
